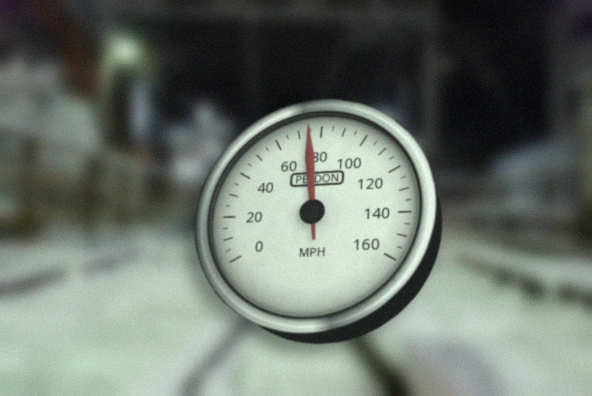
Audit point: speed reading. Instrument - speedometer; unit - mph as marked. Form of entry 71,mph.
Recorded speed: 75,mph
